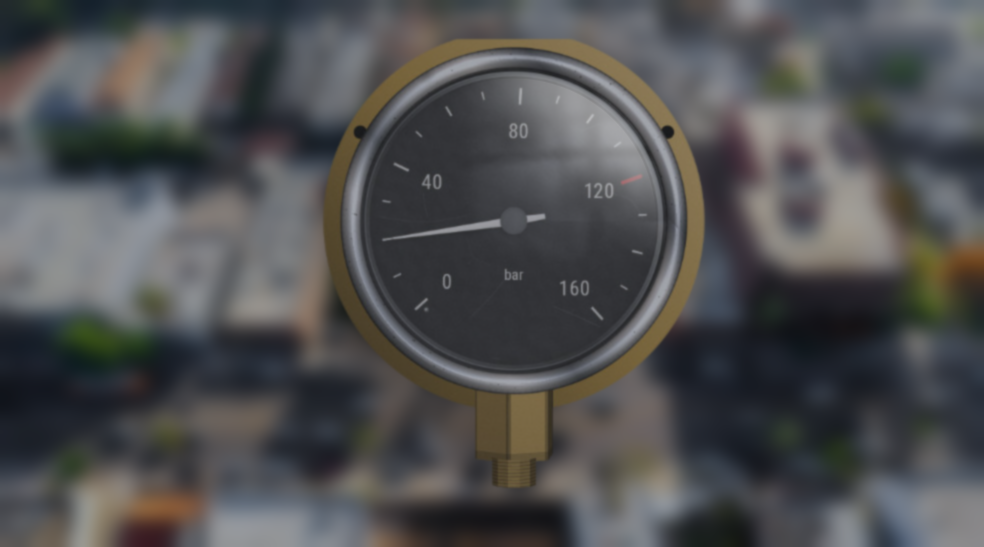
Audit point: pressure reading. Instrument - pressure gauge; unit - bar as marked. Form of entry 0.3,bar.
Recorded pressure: 20,bar
